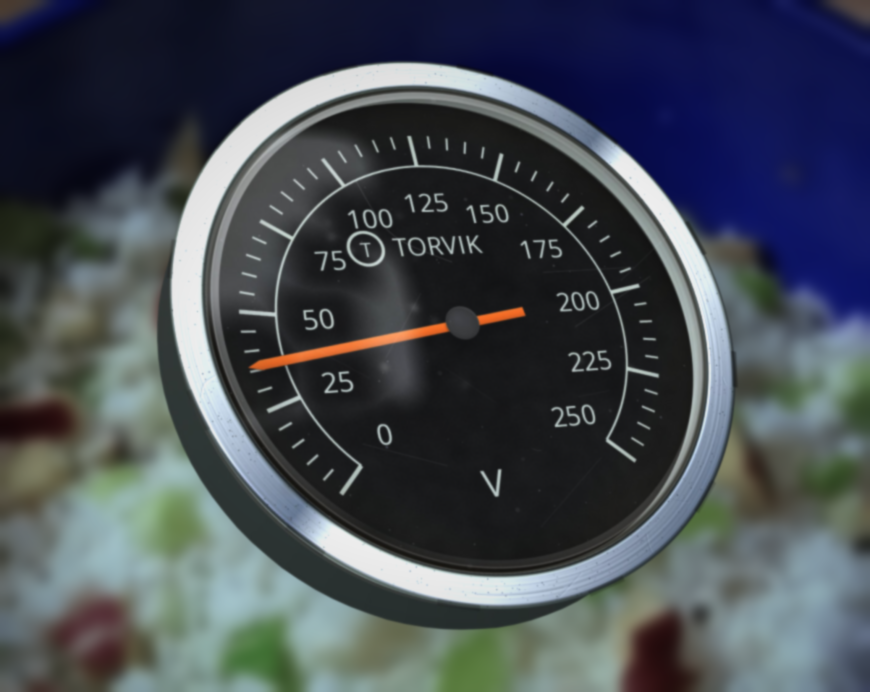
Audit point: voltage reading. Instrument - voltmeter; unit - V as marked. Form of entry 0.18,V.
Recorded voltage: 35,V
